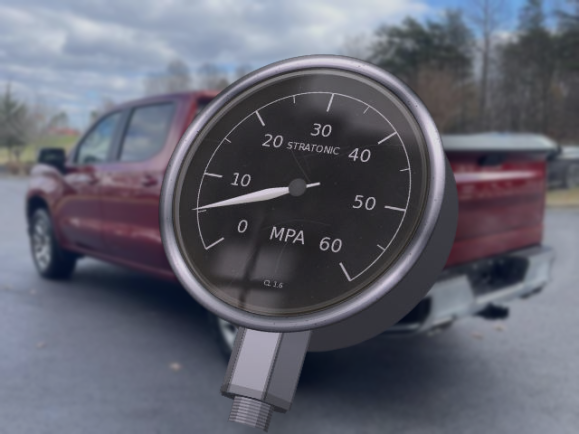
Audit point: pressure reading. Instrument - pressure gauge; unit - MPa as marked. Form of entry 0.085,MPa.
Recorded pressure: 5,MPa
